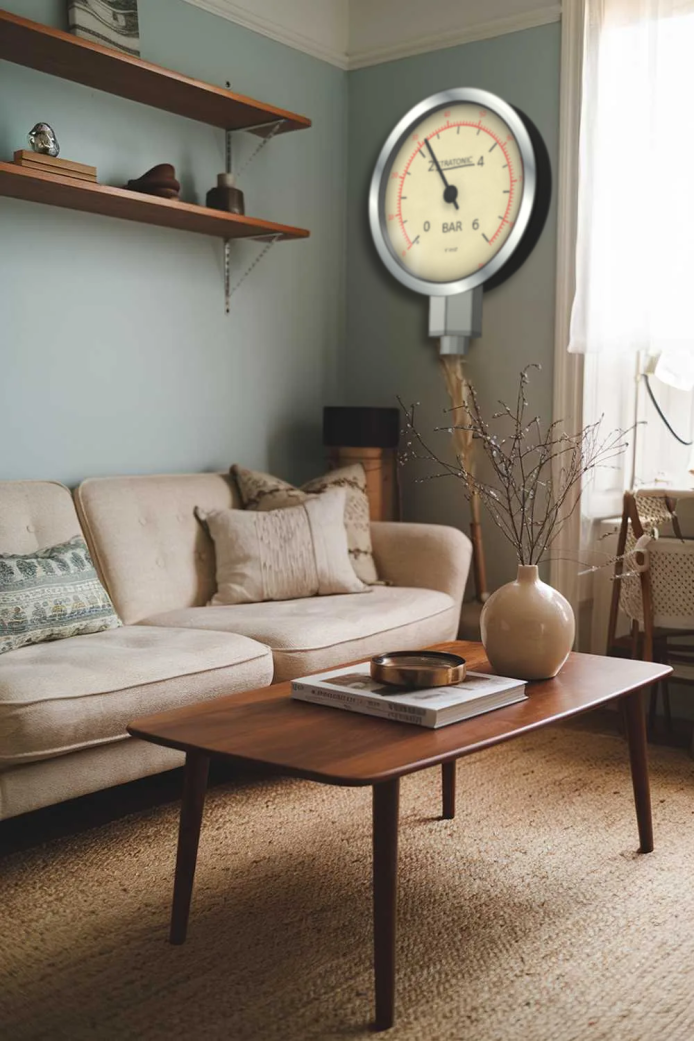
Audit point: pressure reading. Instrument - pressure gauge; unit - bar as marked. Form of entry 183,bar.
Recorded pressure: 2.25,bar
